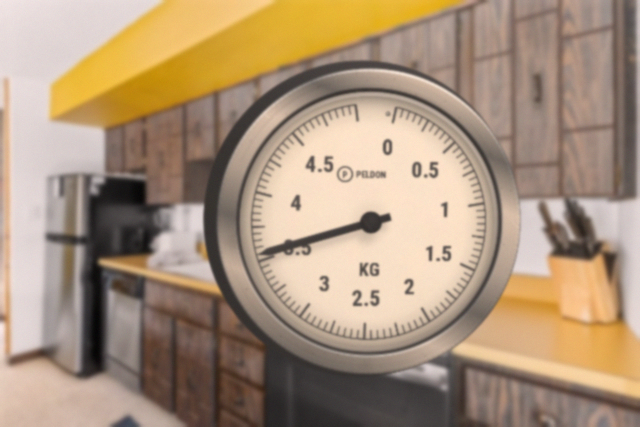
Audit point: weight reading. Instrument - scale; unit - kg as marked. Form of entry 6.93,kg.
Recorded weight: 3.55,kg
